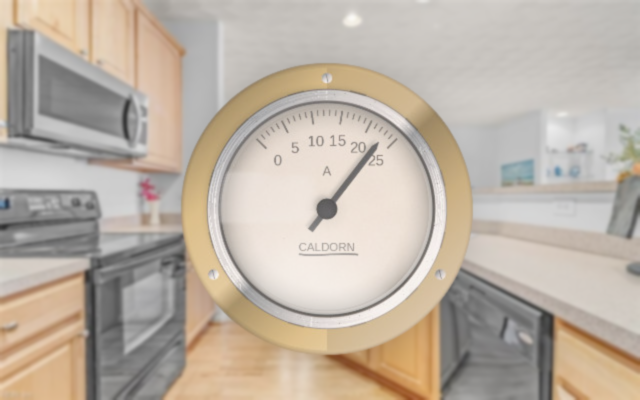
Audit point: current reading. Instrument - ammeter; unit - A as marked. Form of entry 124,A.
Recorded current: 23,A
